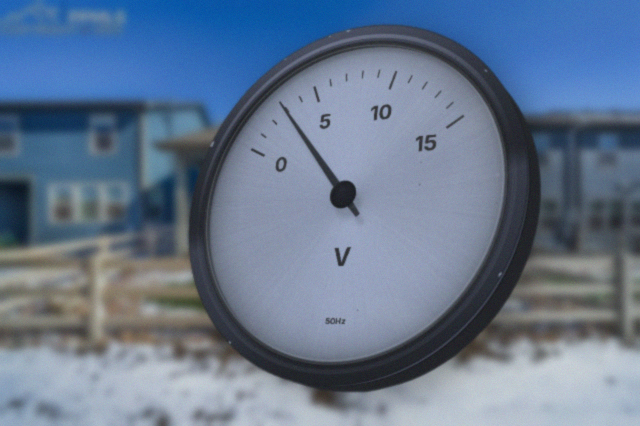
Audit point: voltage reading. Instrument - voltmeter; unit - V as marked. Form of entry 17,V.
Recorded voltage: 3,V
